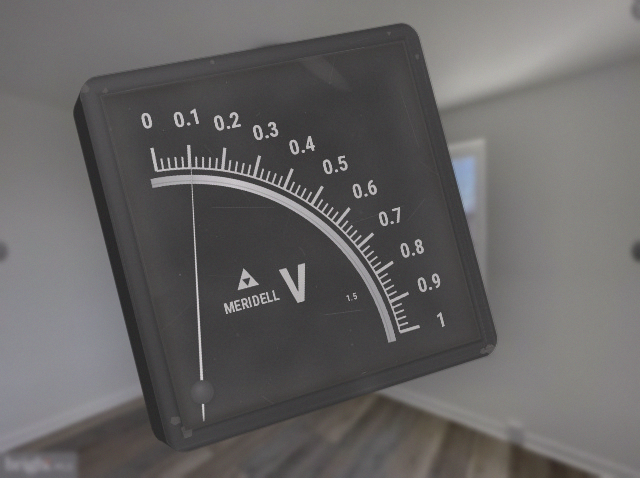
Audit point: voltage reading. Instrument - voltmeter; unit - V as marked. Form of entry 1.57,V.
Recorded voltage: 0.1,V
